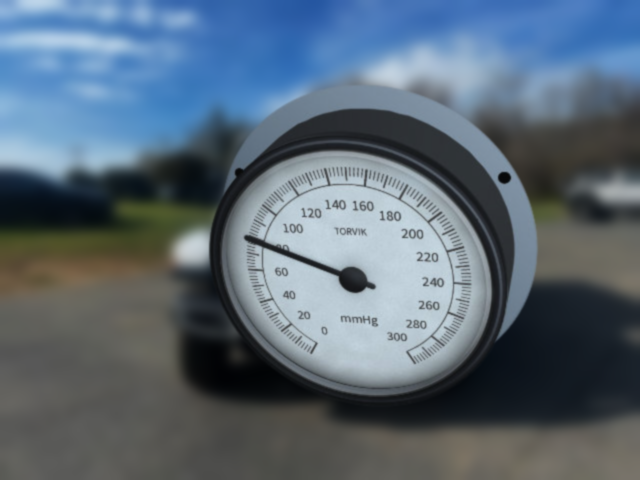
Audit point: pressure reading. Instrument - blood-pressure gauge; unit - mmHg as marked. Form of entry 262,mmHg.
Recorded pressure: 80,mmHg
